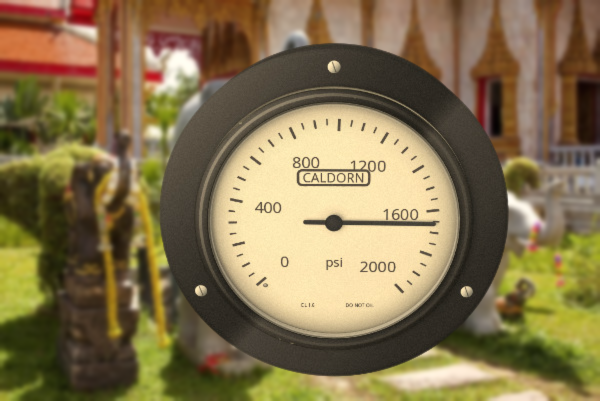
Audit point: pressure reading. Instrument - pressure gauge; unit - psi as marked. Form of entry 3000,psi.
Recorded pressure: 1650,psi
